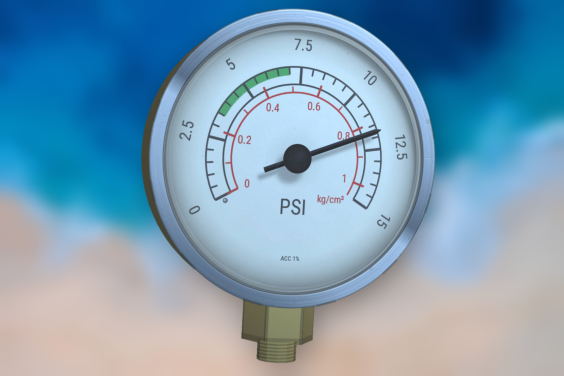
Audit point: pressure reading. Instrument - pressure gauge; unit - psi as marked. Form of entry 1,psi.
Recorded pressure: 11.75,psi
